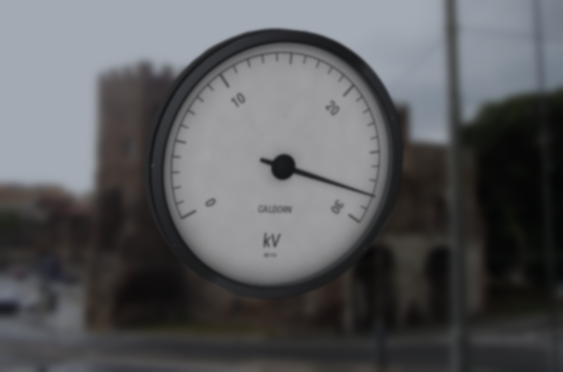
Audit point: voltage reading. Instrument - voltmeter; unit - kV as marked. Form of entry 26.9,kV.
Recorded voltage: 28,kV
